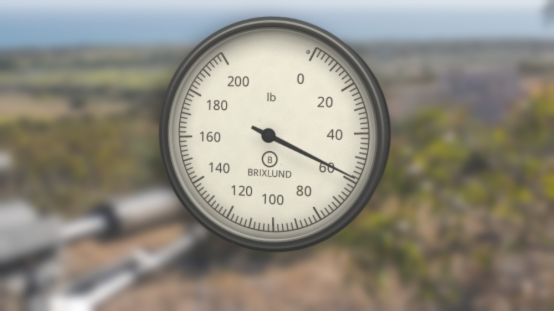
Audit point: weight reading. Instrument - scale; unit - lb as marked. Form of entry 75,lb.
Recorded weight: 58,lb
